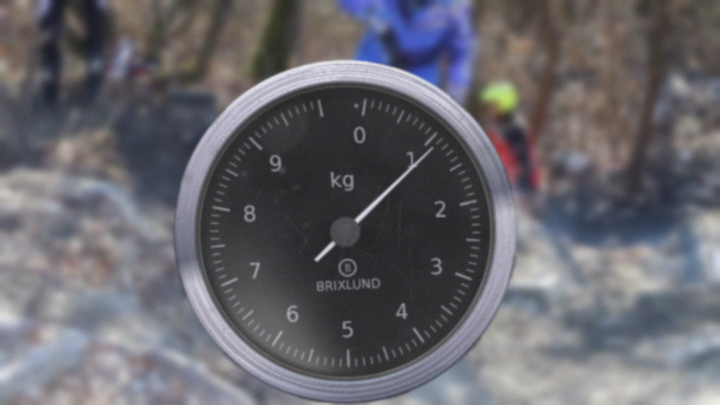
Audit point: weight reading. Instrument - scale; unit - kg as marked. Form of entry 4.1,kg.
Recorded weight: 1.1,kg
